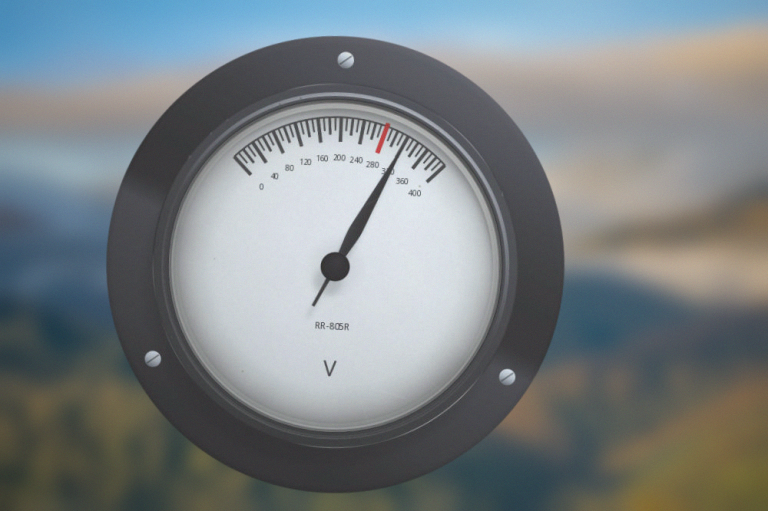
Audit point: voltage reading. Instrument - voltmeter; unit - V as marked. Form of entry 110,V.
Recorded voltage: 320,V
